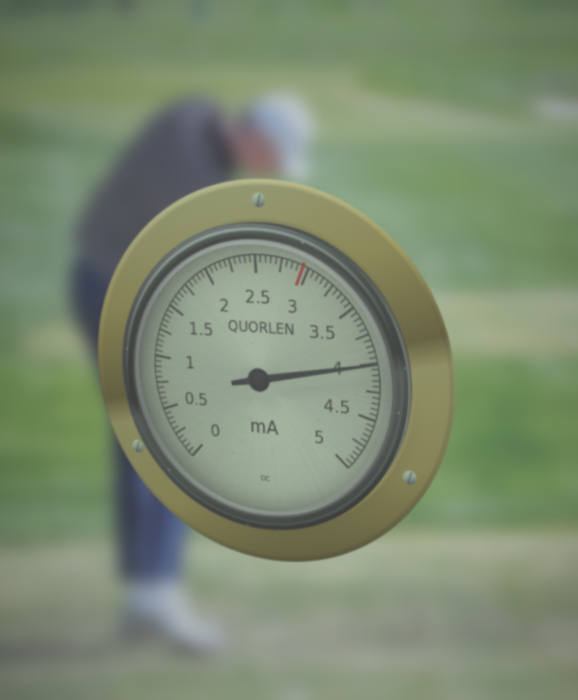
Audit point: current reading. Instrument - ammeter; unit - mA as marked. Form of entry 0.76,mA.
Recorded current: 4,mA
